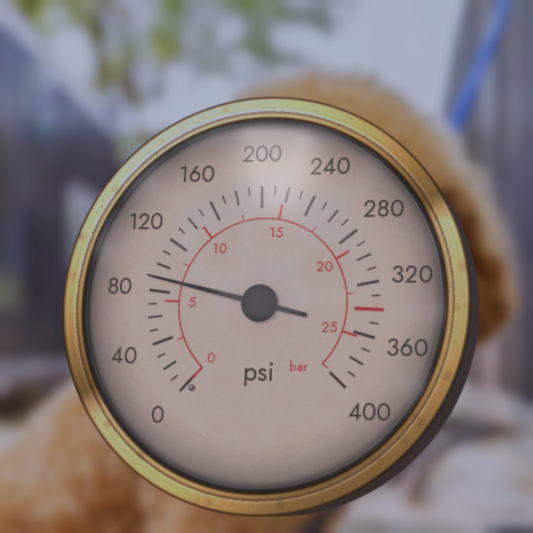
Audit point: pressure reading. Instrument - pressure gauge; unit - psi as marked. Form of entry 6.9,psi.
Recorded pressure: 90,psi
